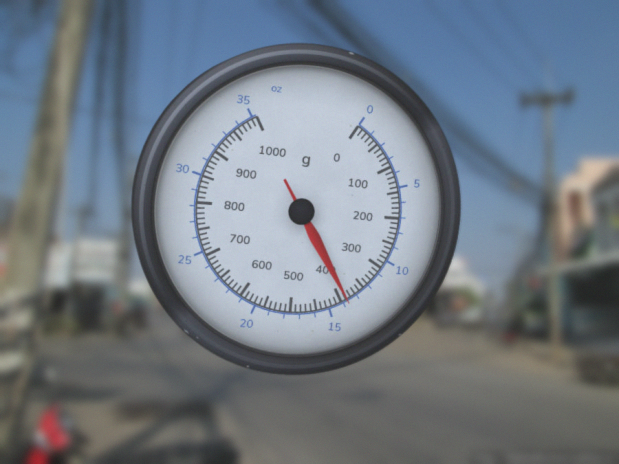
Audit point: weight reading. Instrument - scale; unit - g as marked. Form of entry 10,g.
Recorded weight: 390,g
